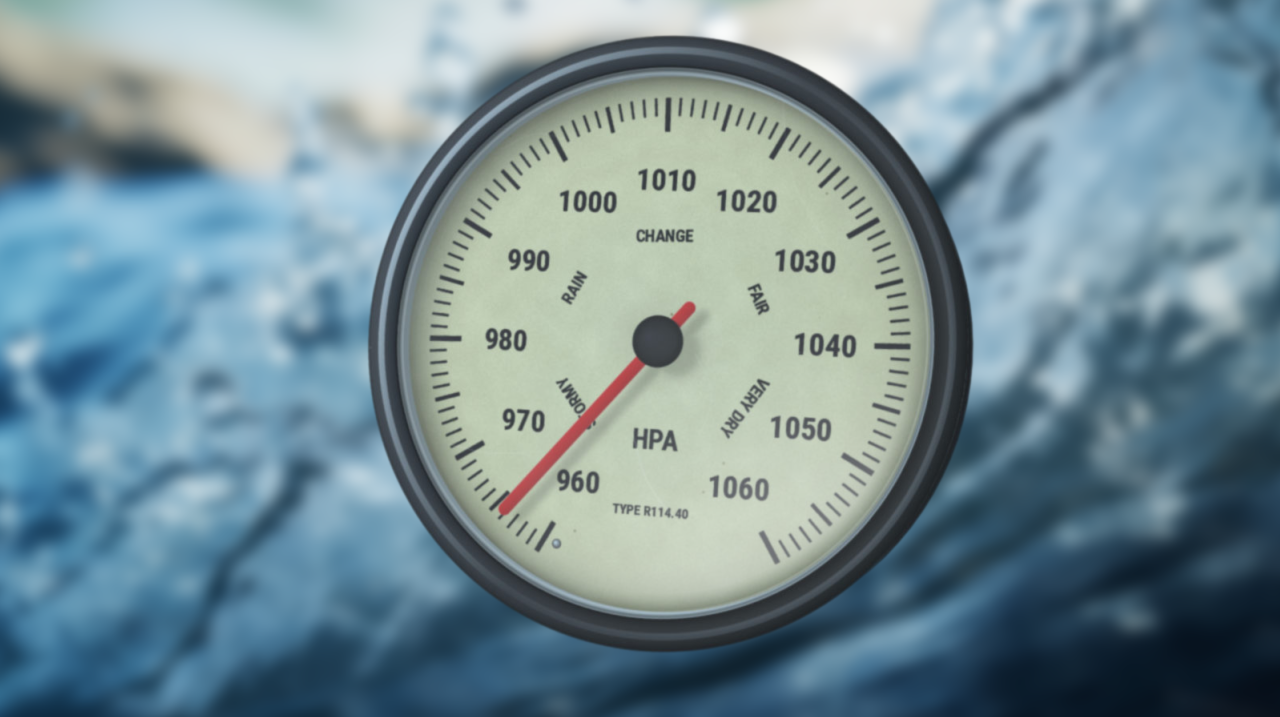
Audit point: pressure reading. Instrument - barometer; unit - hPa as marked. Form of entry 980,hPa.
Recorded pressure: 964,hPa
